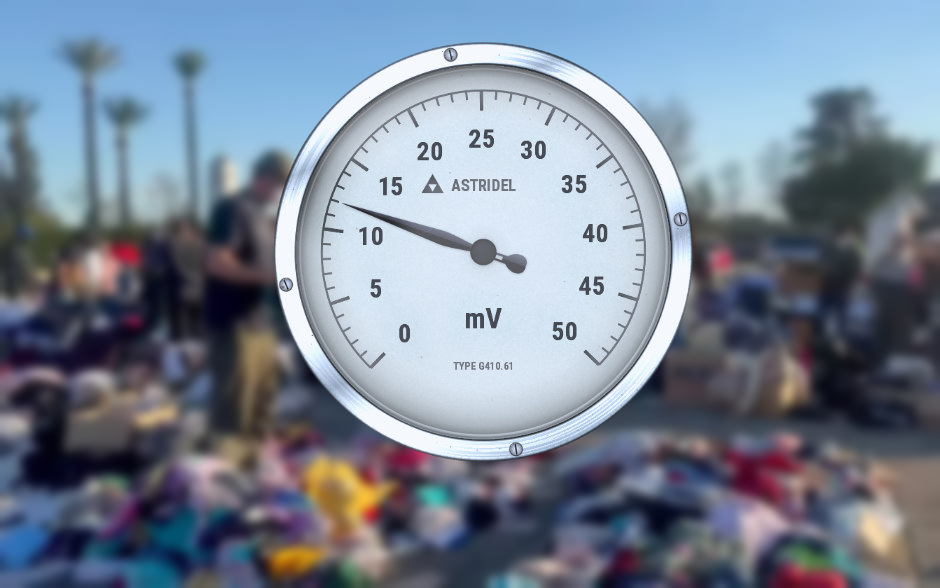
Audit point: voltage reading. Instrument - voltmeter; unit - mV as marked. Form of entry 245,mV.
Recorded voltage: 12,mV
